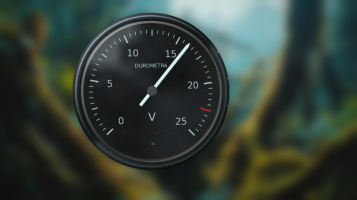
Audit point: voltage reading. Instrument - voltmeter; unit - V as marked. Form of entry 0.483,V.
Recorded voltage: 16,V
